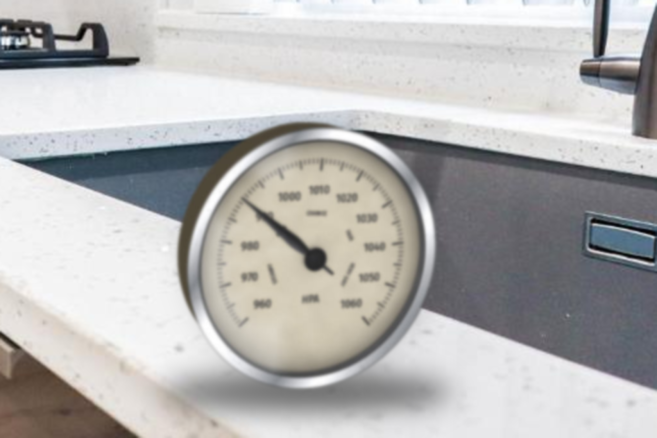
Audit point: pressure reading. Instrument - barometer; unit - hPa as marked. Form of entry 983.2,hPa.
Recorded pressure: 990,hPa
